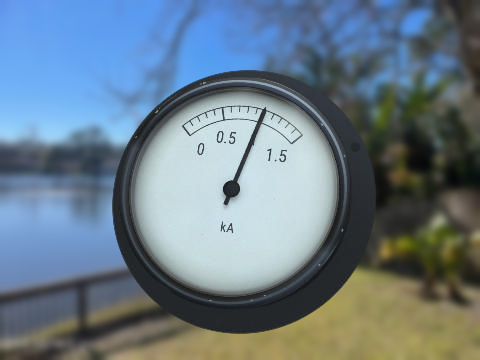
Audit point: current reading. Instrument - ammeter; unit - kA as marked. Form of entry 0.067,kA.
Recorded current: 1,kA
